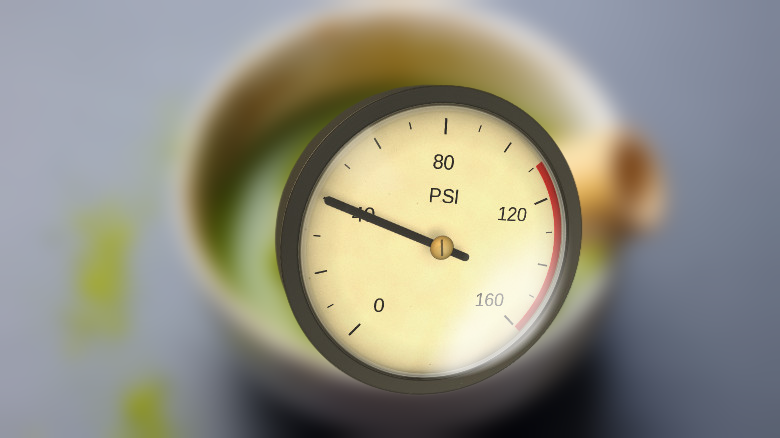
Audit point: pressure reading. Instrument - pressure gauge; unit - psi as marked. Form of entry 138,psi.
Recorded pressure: 40,psi
